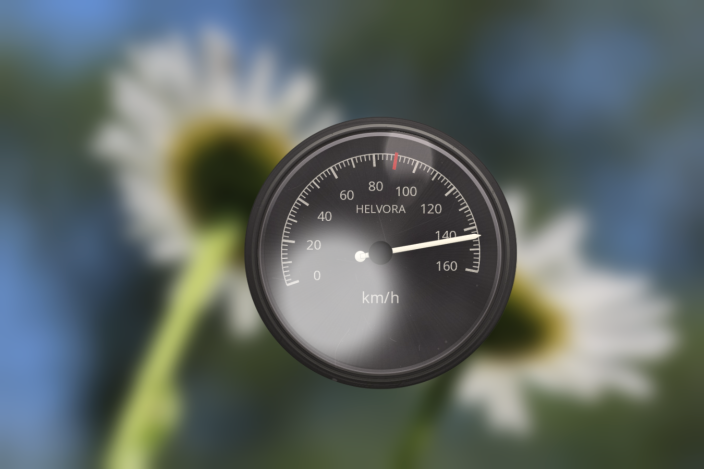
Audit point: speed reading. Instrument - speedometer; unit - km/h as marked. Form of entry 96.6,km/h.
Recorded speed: 144,km/h
